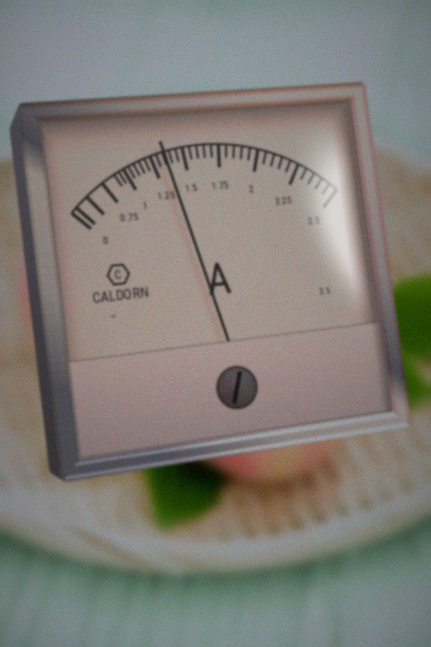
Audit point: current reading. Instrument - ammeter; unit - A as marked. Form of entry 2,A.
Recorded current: 1.35,A
